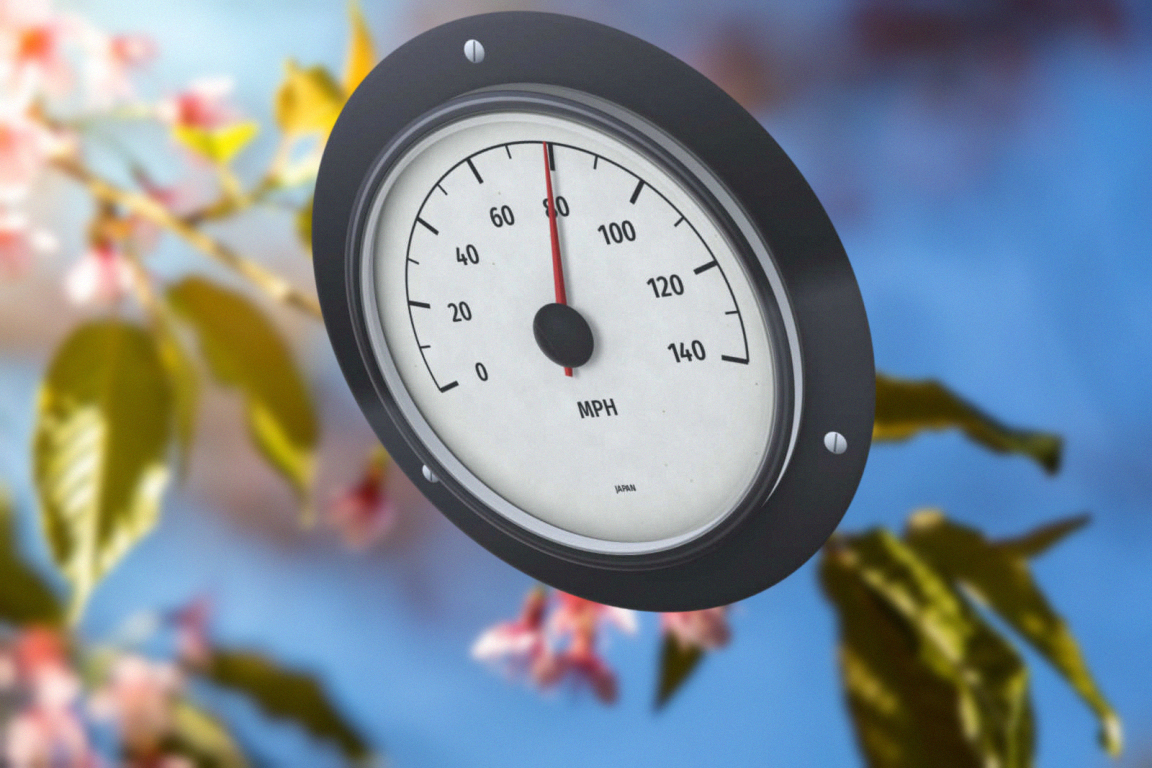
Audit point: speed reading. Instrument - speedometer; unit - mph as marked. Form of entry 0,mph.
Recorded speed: 80,mph
